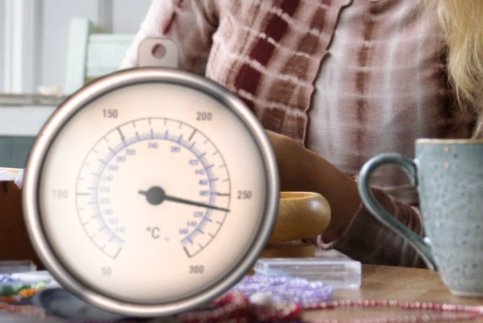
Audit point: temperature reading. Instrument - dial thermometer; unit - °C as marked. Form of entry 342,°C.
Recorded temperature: 260,°C
